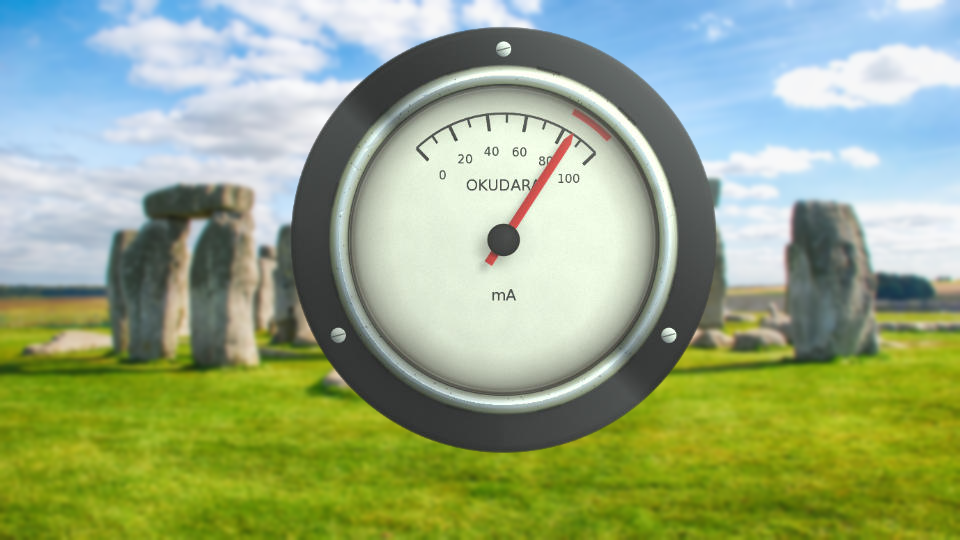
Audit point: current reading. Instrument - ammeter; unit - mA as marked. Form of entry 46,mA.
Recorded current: 85,mA
